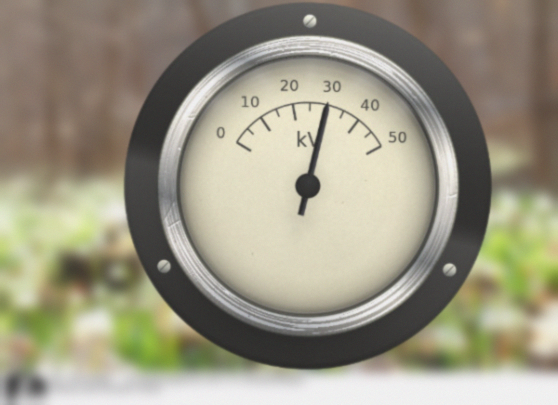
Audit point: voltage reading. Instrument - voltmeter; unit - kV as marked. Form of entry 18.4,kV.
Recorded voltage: 30,kV
